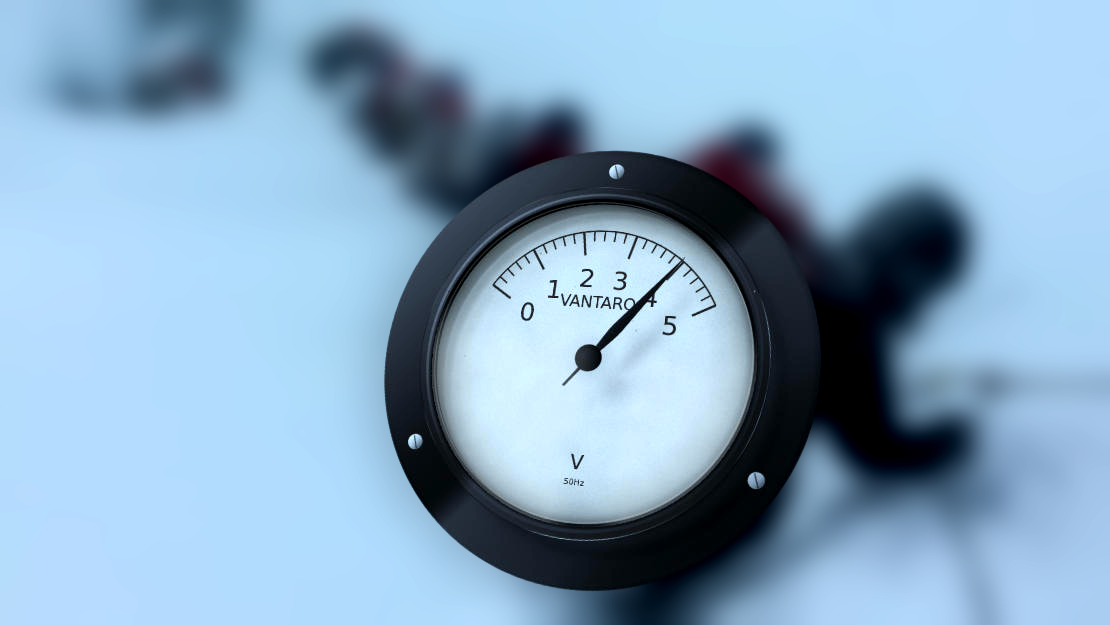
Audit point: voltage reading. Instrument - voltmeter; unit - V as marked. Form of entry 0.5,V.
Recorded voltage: 4,V
